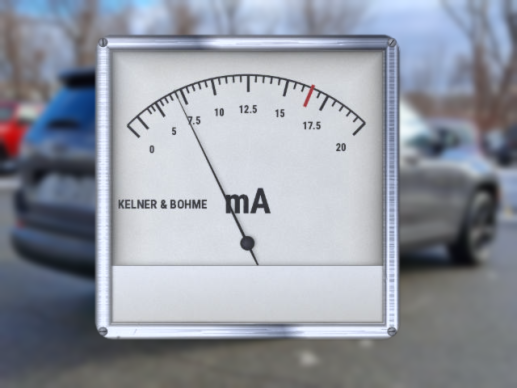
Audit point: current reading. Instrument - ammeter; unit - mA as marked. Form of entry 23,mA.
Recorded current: 7,mA
